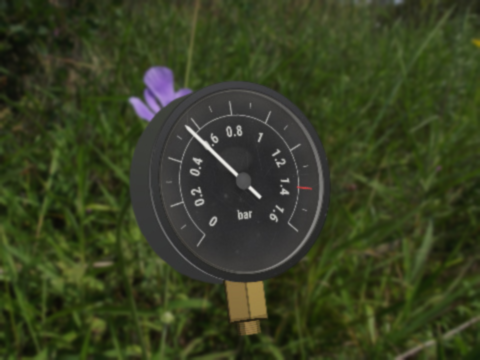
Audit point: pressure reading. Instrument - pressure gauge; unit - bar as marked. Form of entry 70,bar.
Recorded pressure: 0.55,bar
